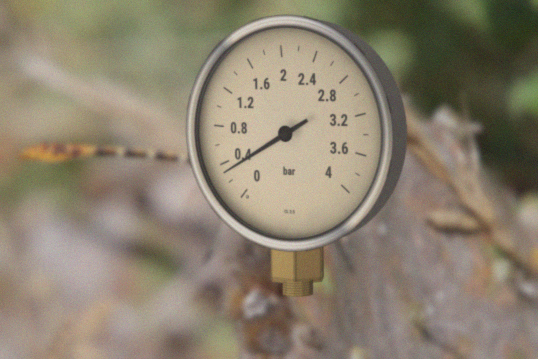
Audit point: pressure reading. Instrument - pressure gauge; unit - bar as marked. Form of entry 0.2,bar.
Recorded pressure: 0.3,bar
